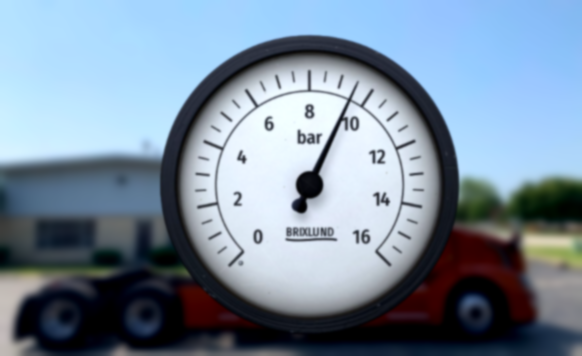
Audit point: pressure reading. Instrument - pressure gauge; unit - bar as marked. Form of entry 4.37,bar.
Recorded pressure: 9.5,bar
